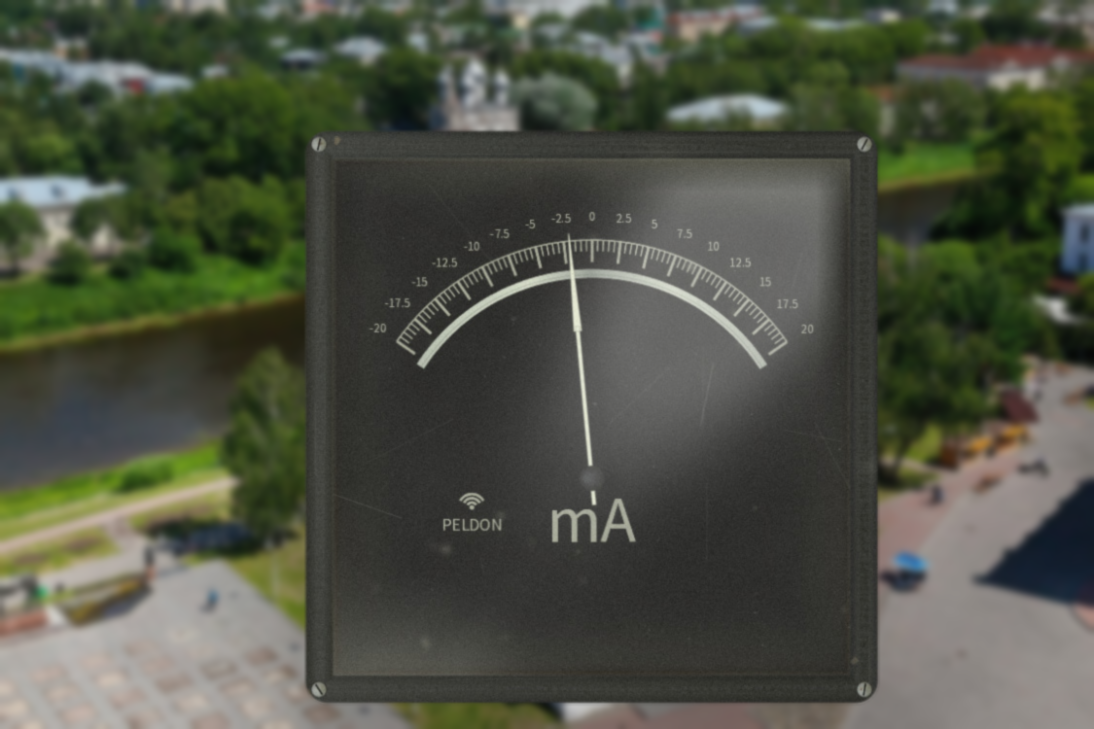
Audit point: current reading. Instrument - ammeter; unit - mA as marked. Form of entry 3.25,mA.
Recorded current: -2,mA
